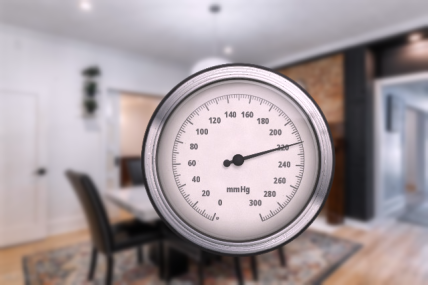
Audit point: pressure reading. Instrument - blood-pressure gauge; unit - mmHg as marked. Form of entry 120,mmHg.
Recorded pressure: 220,mmHg
